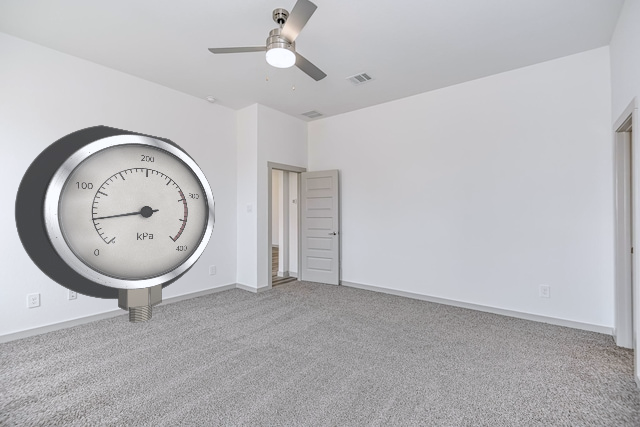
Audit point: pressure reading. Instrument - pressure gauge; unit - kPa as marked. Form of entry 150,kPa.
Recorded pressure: 50,kPa
